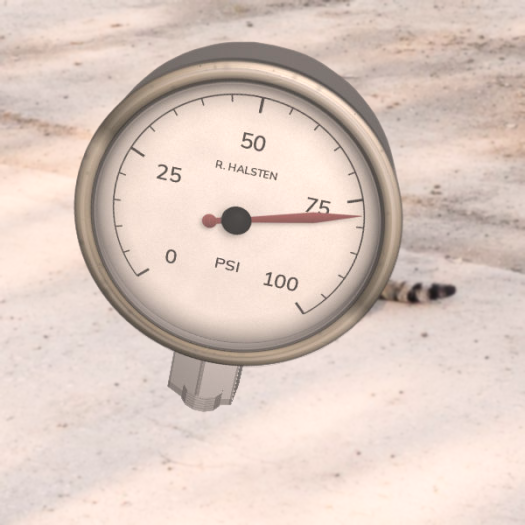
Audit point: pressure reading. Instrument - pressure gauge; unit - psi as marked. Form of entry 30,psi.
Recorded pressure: 77.5,psi
